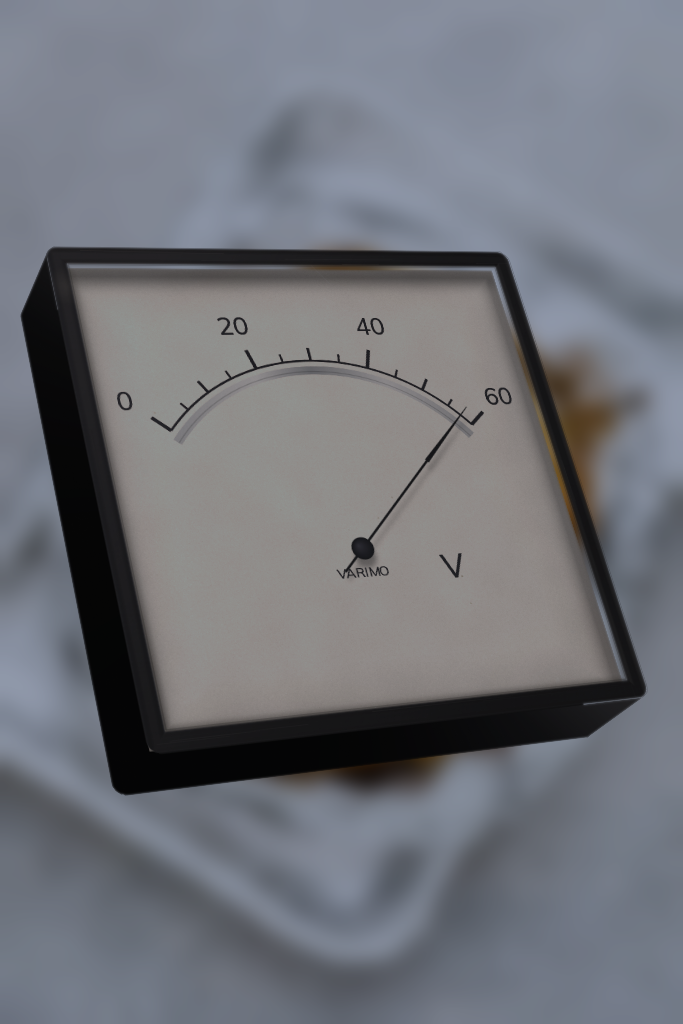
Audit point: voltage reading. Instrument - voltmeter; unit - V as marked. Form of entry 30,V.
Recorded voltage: 57.5,V
